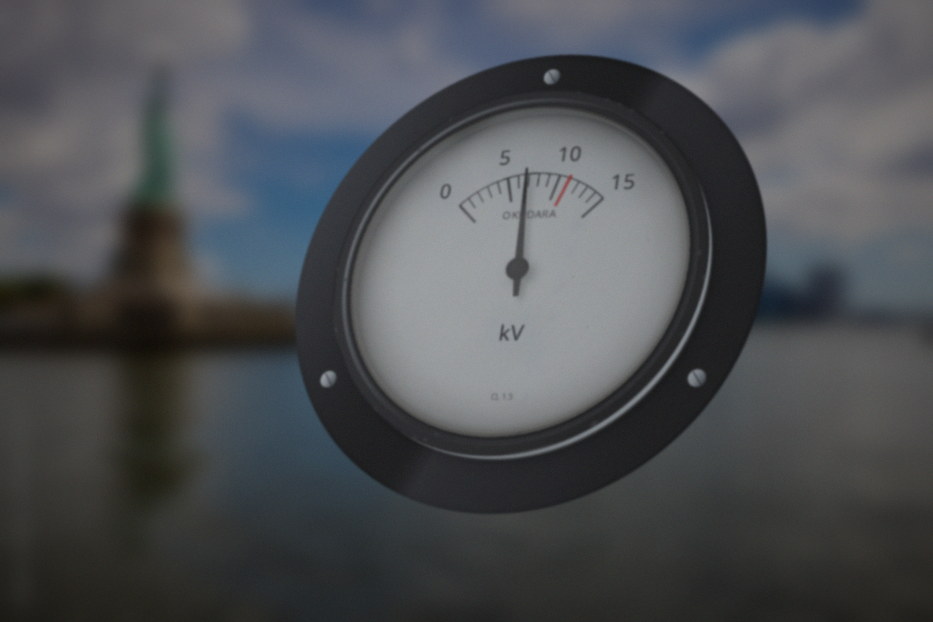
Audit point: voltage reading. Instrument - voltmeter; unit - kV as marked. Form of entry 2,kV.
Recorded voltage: 7,kV
